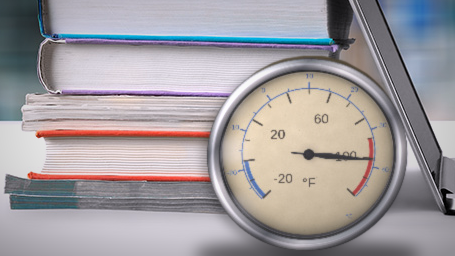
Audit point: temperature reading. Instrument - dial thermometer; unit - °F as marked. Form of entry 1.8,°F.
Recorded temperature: 100,°F
